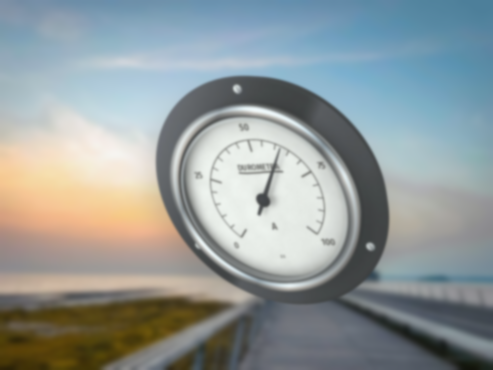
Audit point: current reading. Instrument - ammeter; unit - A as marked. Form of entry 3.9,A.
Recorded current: 62.5,A
